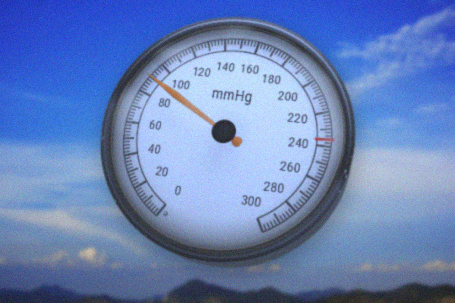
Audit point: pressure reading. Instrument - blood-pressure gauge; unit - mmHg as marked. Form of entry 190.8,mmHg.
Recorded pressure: 90,mmHg
